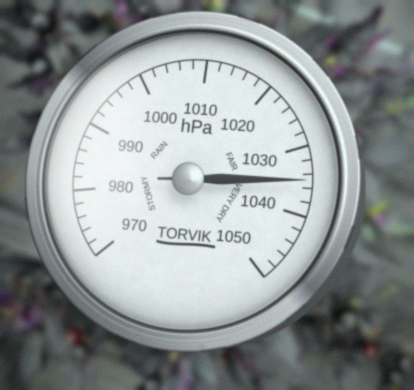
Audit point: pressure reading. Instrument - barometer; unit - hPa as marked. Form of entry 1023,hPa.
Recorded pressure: 1035,hPa
